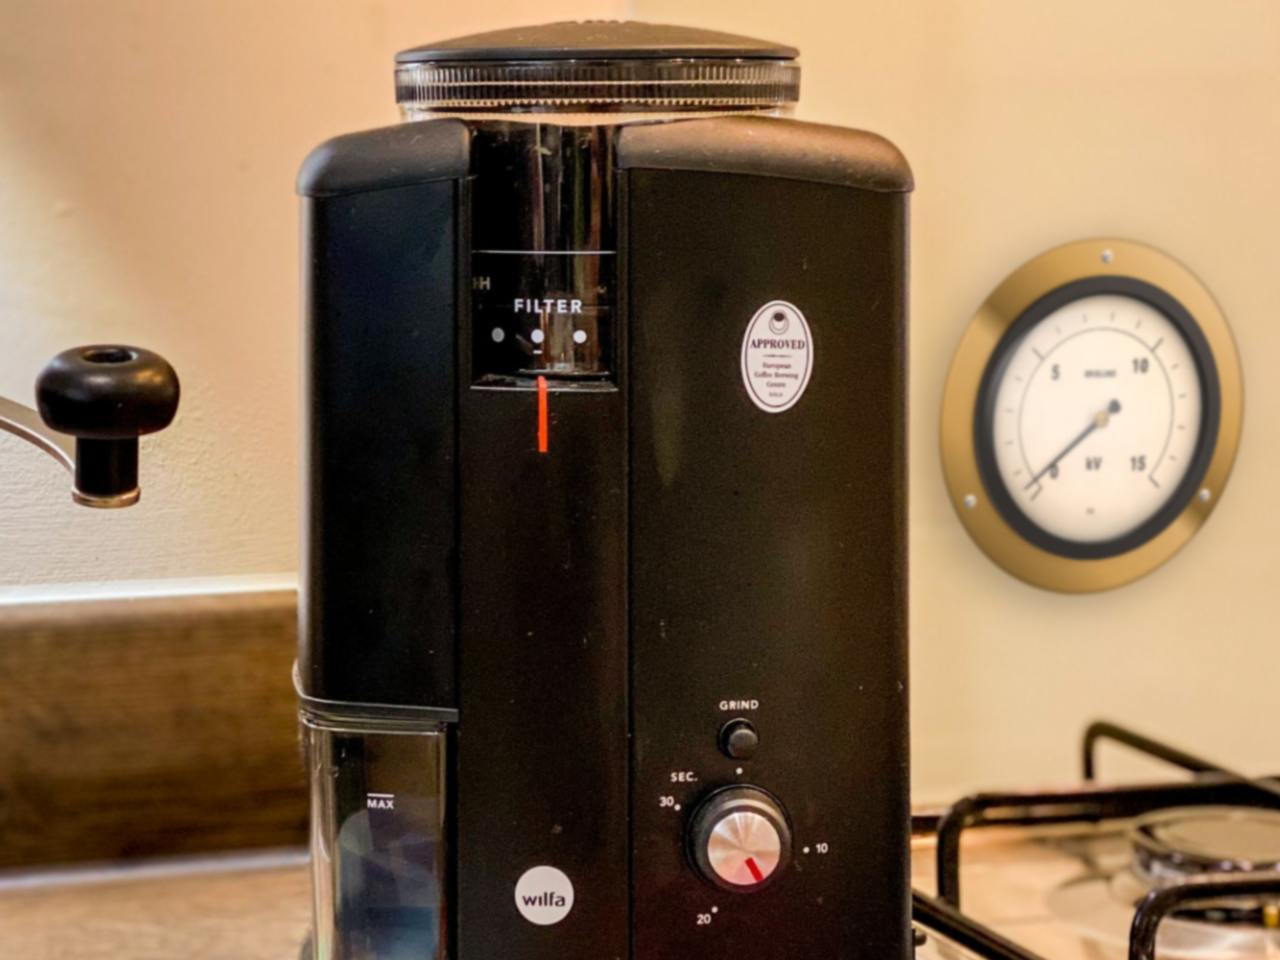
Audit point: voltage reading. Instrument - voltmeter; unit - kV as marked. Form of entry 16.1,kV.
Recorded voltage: 0.5,kV
